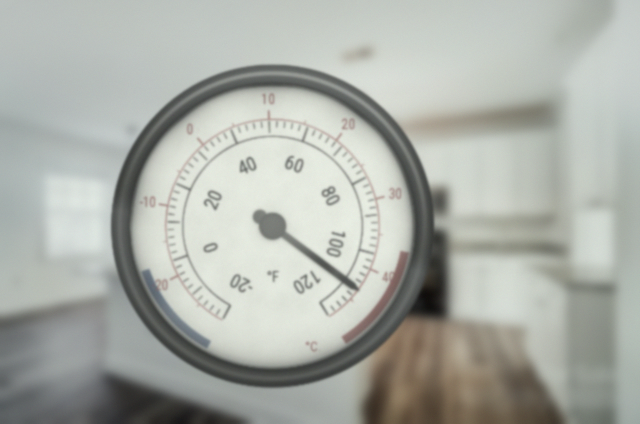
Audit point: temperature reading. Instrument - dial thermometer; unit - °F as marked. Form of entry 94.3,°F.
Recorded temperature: 110,°F
